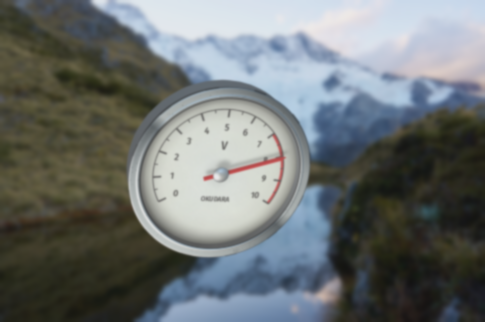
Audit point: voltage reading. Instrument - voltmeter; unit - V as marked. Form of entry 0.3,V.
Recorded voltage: 8,V
